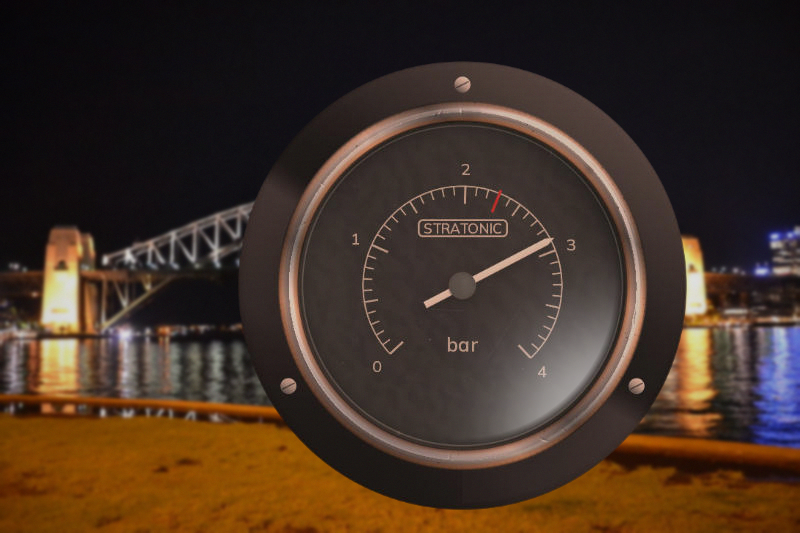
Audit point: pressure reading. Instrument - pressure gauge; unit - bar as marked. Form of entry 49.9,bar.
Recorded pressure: 2.9,bar
